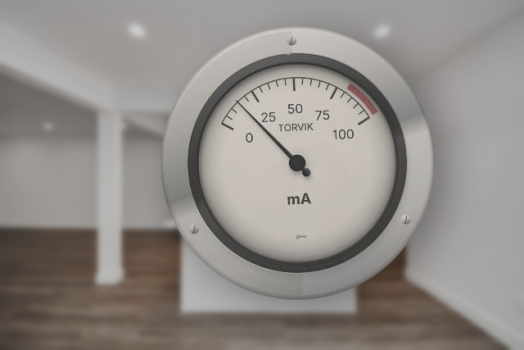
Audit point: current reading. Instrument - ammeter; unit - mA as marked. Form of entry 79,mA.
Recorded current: 15,mA
